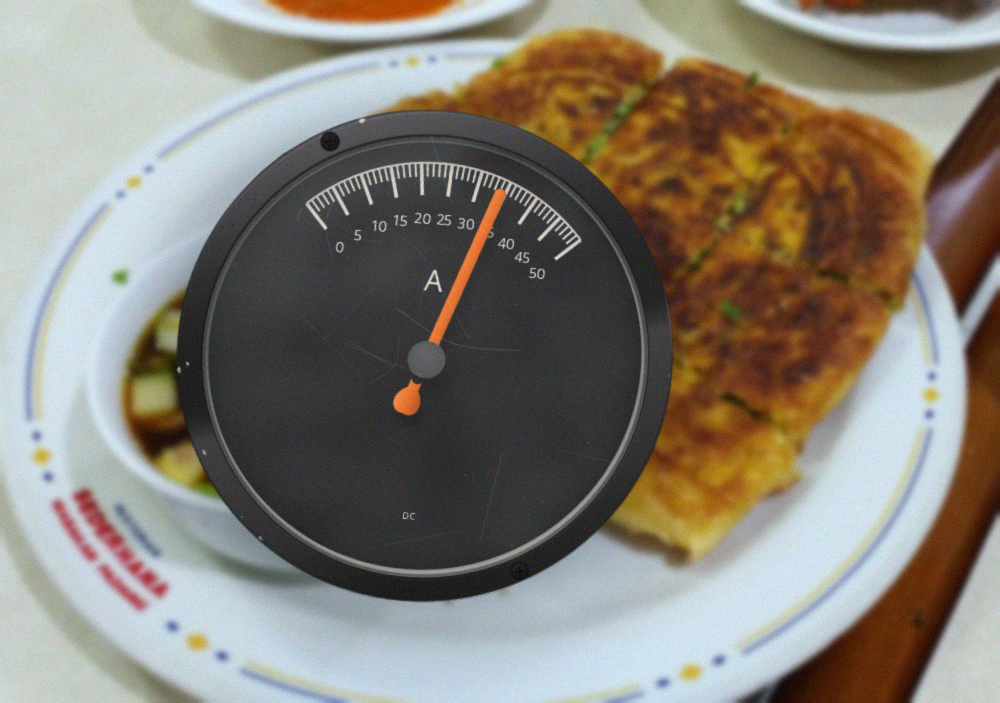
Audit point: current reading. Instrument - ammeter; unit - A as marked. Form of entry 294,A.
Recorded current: 34,A
